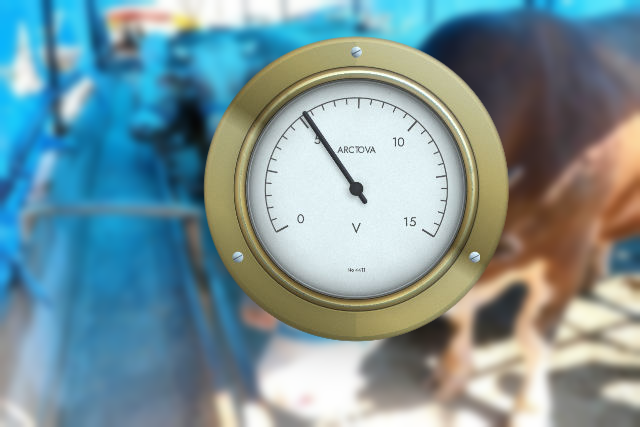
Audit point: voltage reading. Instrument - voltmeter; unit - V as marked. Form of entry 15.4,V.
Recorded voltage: 5.25,V
